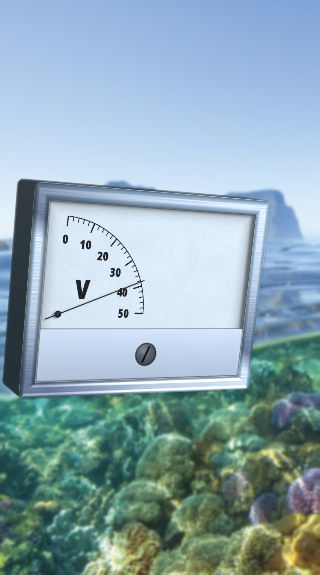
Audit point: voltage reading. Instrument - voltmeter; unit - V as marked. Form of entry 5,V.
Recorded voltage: 38,V
